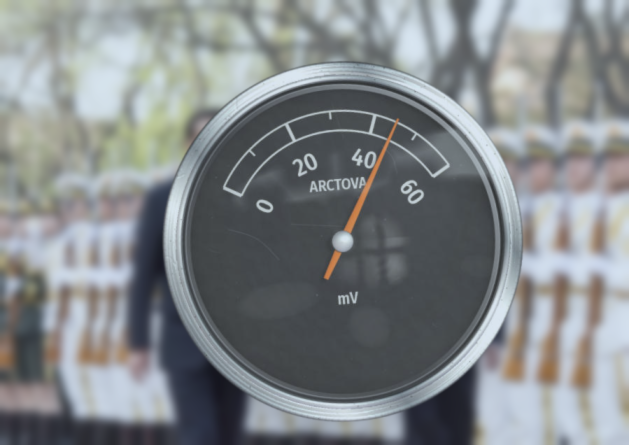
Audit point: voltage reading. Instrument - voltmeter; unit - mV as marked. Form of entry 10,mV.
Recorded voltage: 45,mV
